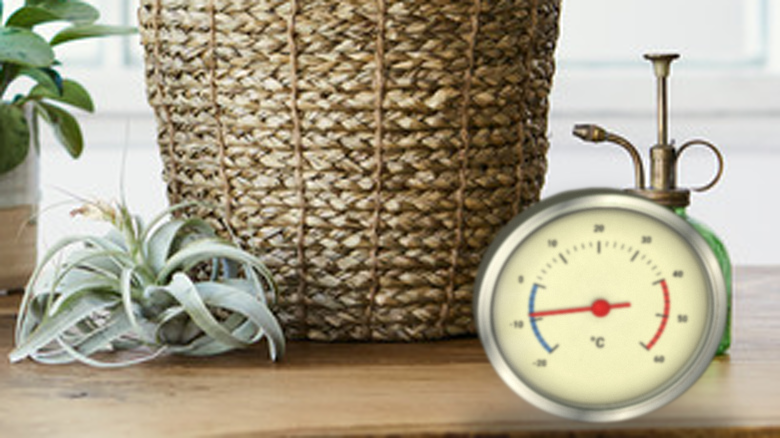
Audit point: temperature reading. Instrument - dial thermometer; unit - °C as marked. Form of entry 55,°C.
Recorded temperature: -8,°C
